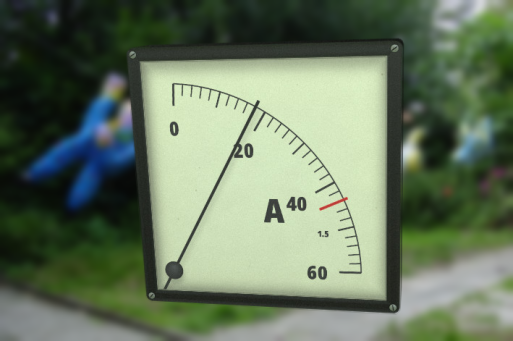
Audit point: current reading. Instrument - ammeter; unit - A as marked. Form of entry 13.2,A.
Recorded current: 18,A
